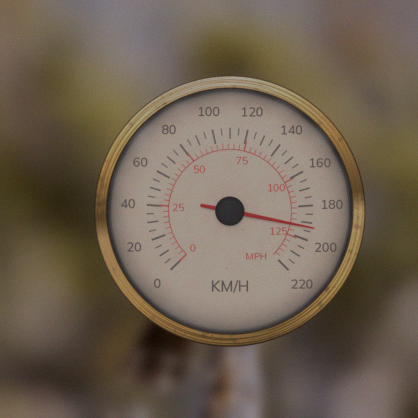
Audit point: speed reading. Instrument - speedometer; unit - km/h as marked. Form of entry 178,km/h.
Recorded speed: 192.5,km/h
